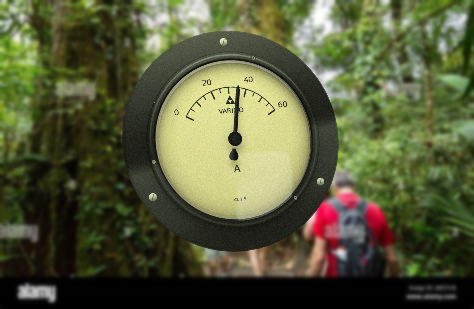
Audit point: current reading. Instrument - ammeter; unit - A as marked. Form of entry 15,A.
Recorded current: 35,A
